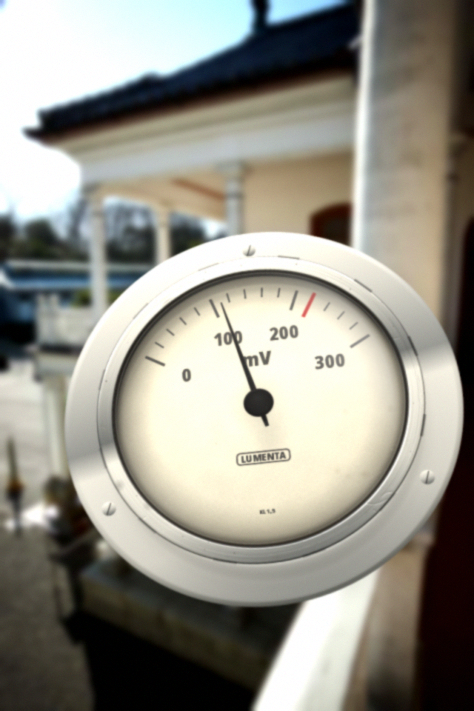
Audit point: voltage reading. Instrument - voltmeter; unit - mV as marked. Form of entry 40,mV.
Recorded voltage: 110,mV
